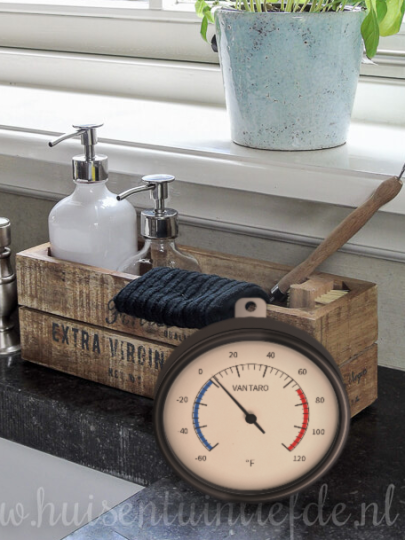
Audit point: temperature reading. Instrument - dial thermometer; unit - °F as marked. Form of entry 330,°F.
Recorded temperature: 4,°F
